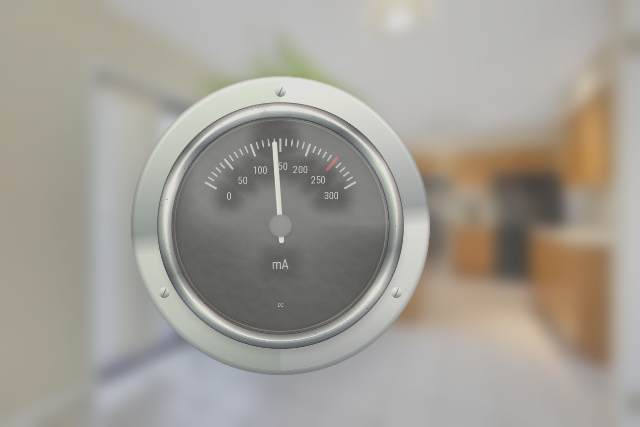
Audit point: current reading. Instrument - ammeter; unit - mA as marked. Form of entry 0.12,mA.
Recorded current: 140,mA
